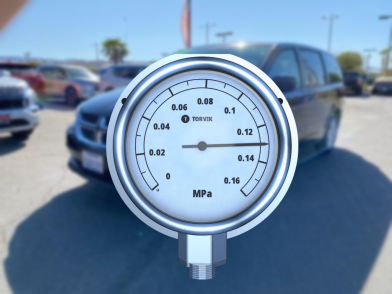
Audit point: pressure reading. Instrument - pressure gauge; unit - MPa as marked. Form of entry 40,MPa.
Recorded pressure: 0.13,MPa
